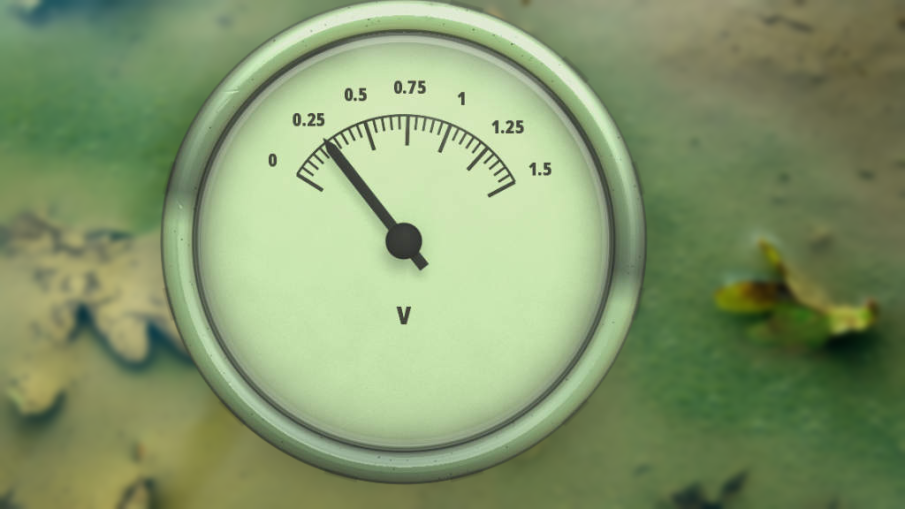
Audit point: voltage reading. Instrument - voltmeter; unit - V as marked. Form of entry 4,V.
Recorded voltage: 0.25,V
